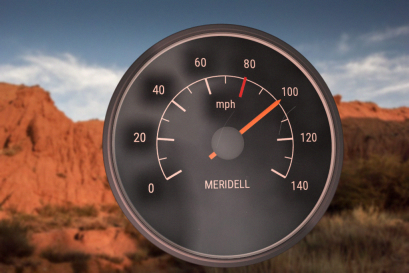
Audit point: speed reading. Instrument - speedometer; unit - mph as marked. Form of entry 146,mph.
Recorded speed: 100,mph
